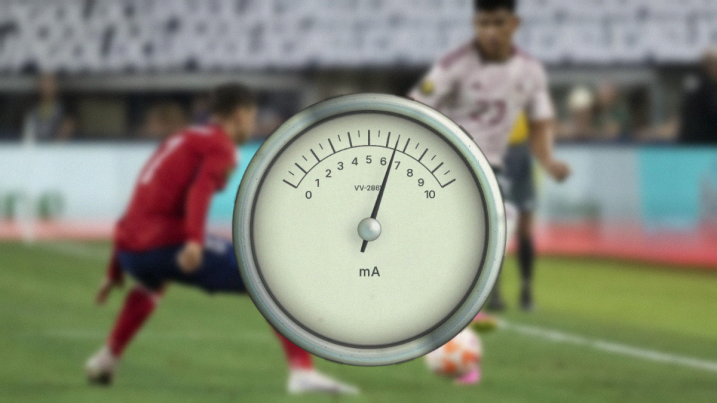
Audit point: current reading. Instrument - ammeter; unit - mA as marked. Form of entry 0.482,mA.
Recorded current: 6.5,mA
